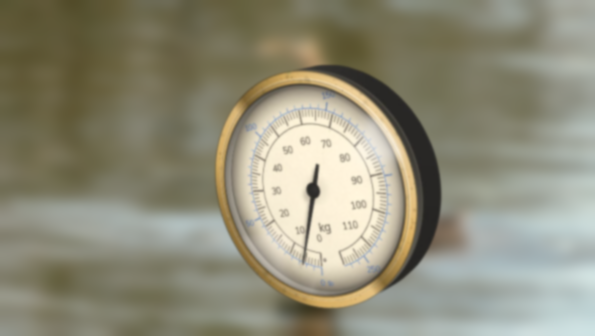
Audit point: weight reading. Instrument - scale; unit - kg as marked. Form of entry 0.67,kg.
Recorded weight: 5,kg
